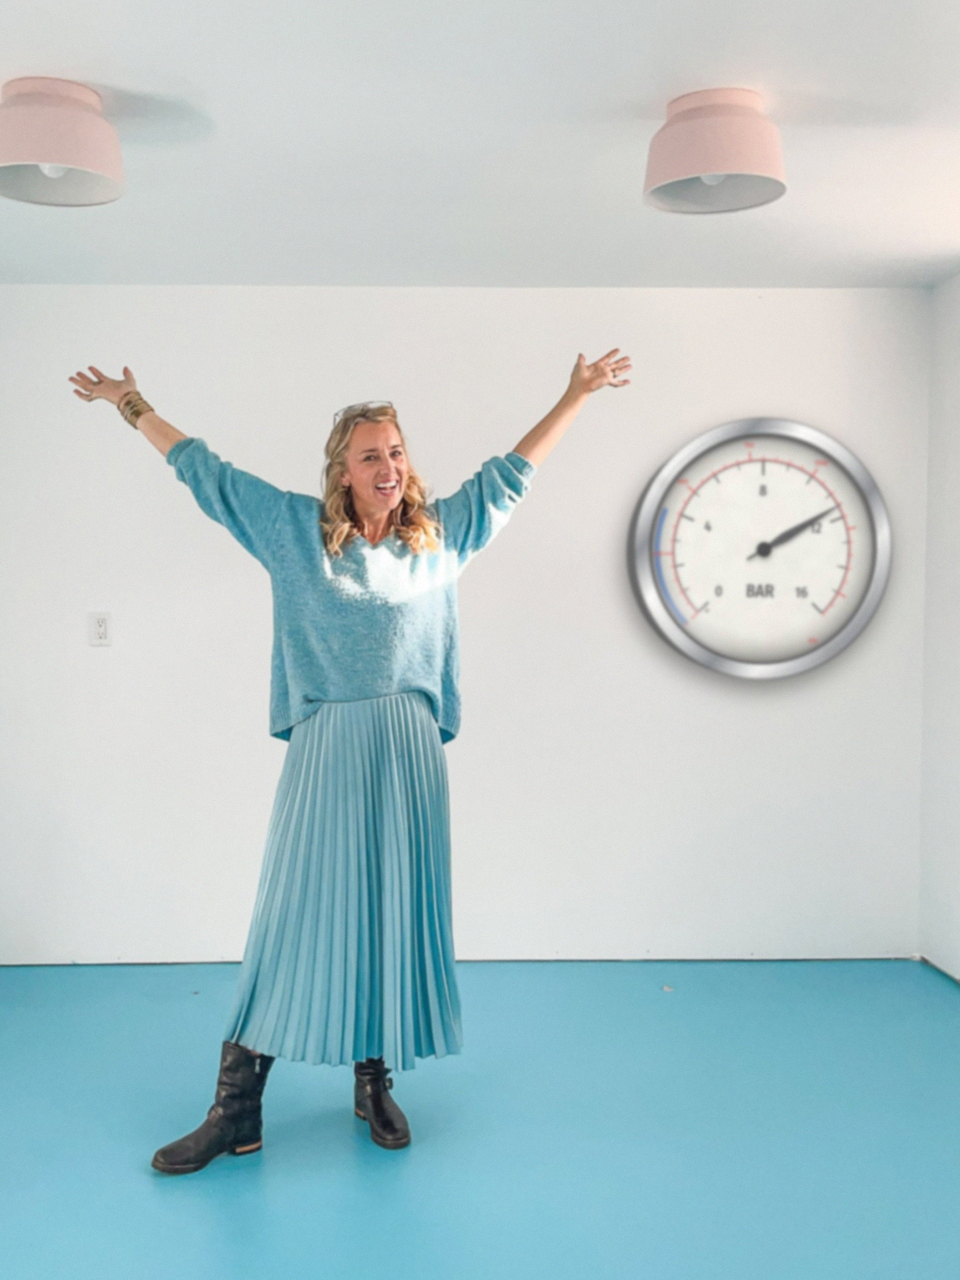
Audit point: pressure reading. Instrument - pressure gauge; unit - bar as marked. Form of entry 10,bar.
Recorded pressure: 11.5,bar
